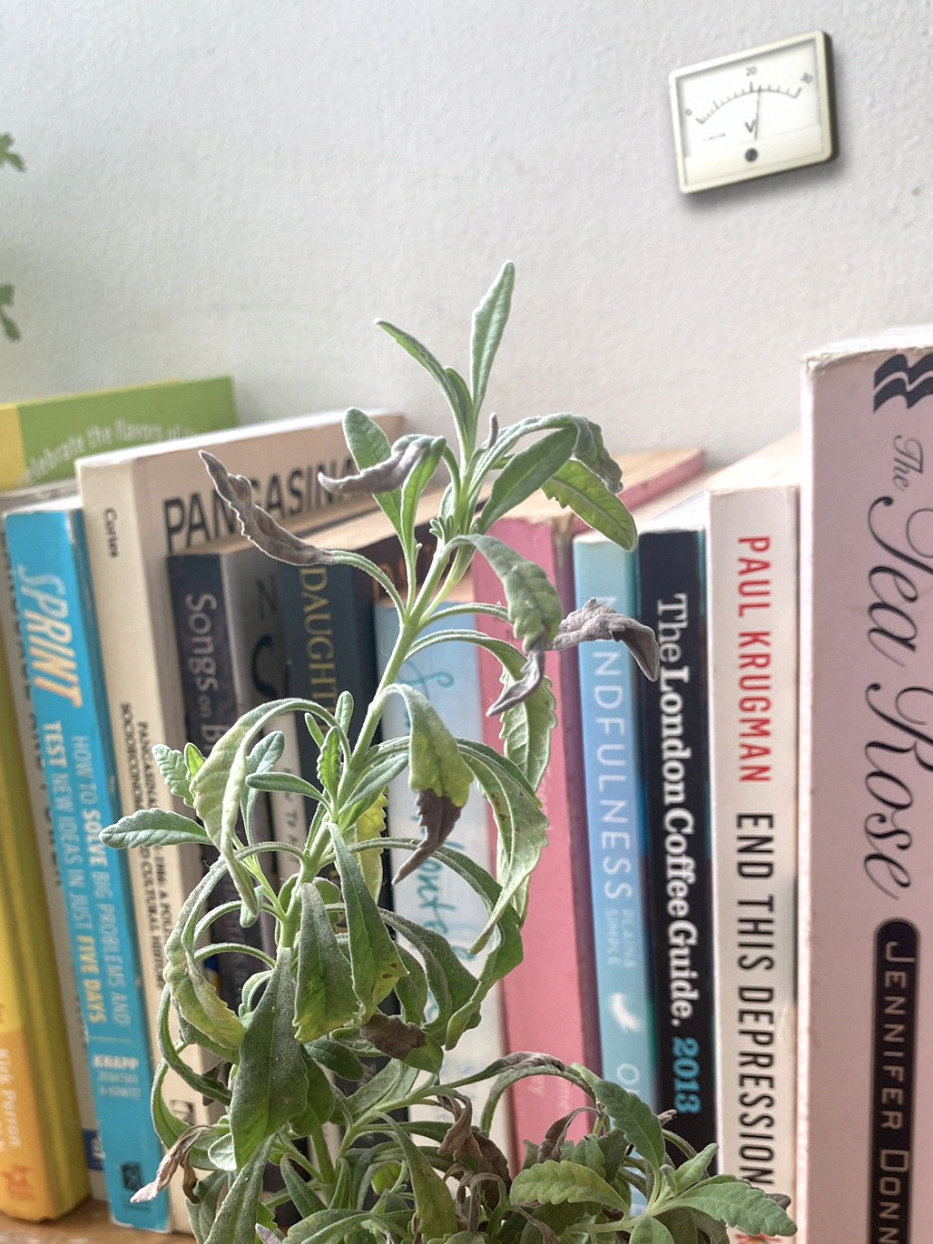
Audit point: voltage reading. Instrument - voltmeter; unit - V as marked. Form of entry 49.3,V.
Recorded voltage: 22,V
